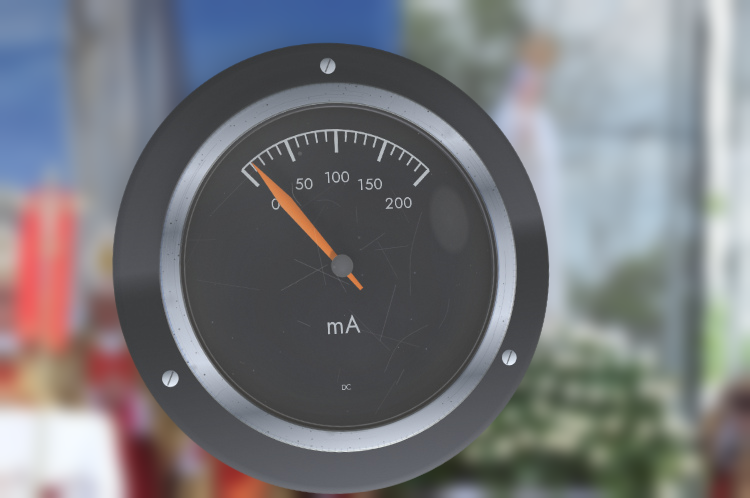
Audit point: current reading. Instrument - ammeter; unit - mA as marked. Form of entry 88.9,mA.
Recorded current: 10,mA
